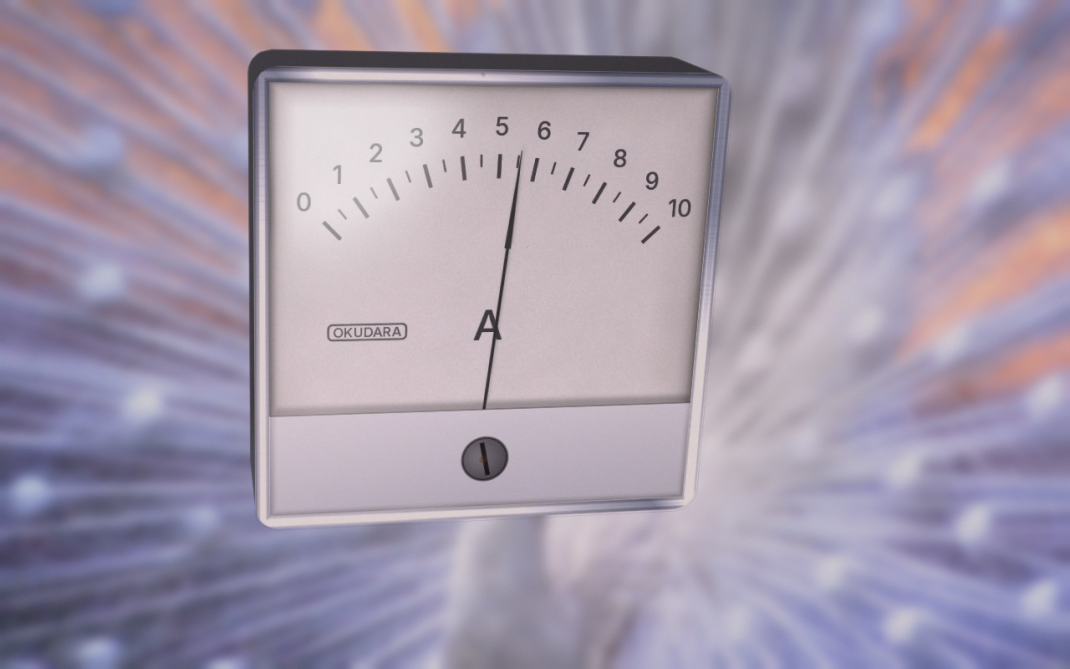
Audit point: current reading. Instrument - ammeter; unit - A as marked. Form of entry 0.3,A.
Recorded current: 5.5,A
